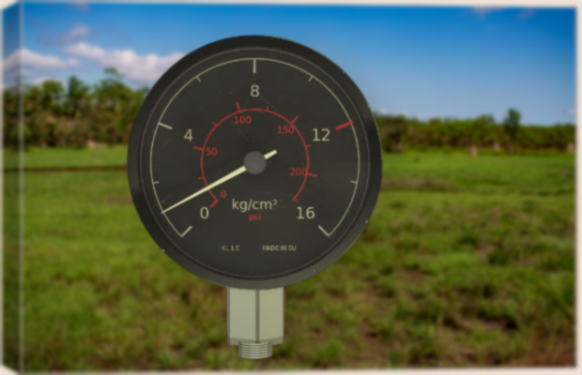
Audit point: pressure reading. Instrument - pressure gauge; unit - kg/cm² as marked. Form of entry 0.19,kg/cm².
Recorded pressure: 1,kg/cm²
